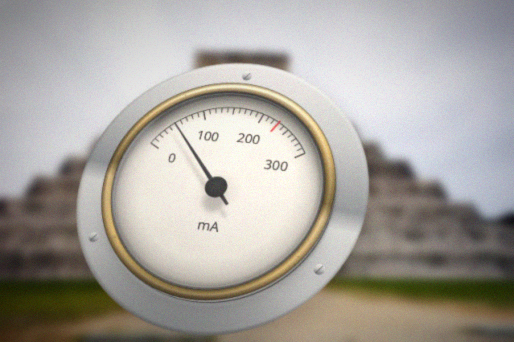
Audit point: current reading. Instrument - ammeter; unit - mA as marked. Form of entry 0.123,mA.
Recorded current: 50,mA
